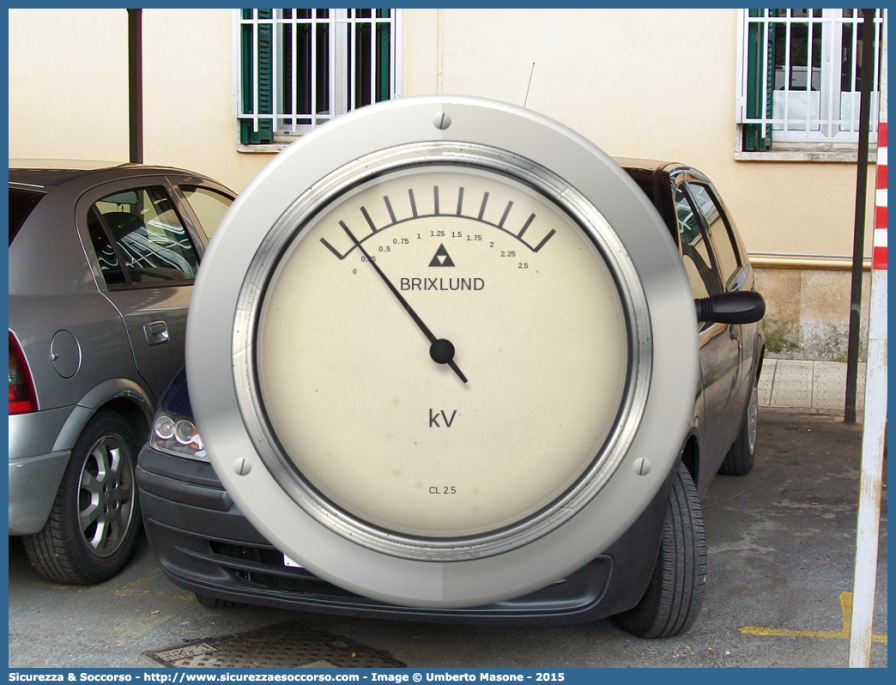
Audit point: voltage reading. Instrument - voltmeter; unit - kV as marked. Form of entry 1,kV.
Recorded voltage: 0.25,kV
